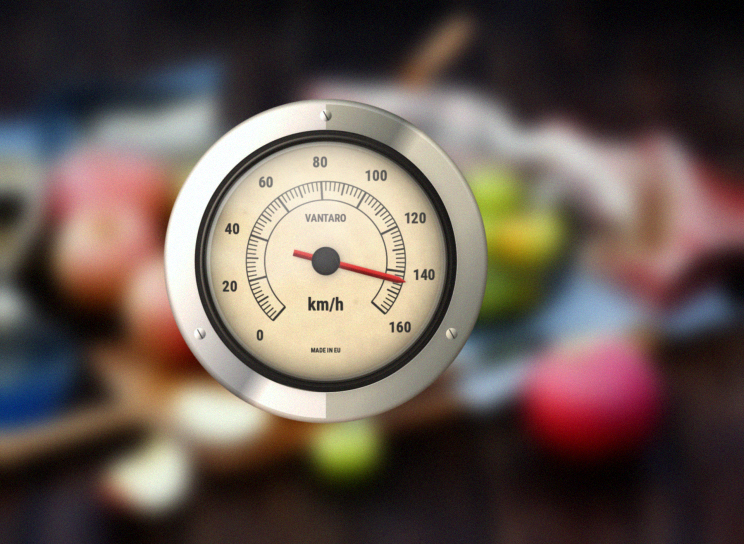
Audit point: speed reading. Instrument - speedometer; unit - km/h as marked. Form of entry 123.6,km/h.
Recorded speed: 144,km/h
